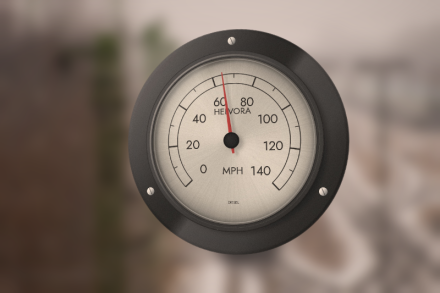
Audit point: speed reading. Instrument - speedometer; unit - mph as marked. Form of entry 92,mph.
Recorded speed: 65,mph
